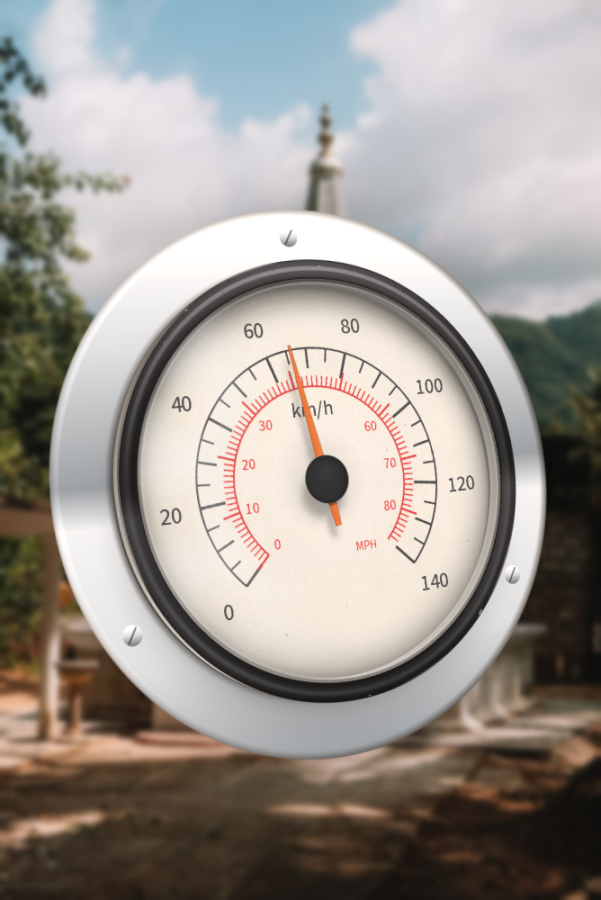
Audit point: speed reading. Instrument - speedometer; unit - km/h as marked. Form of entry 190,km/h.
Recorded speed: 65,km/h
